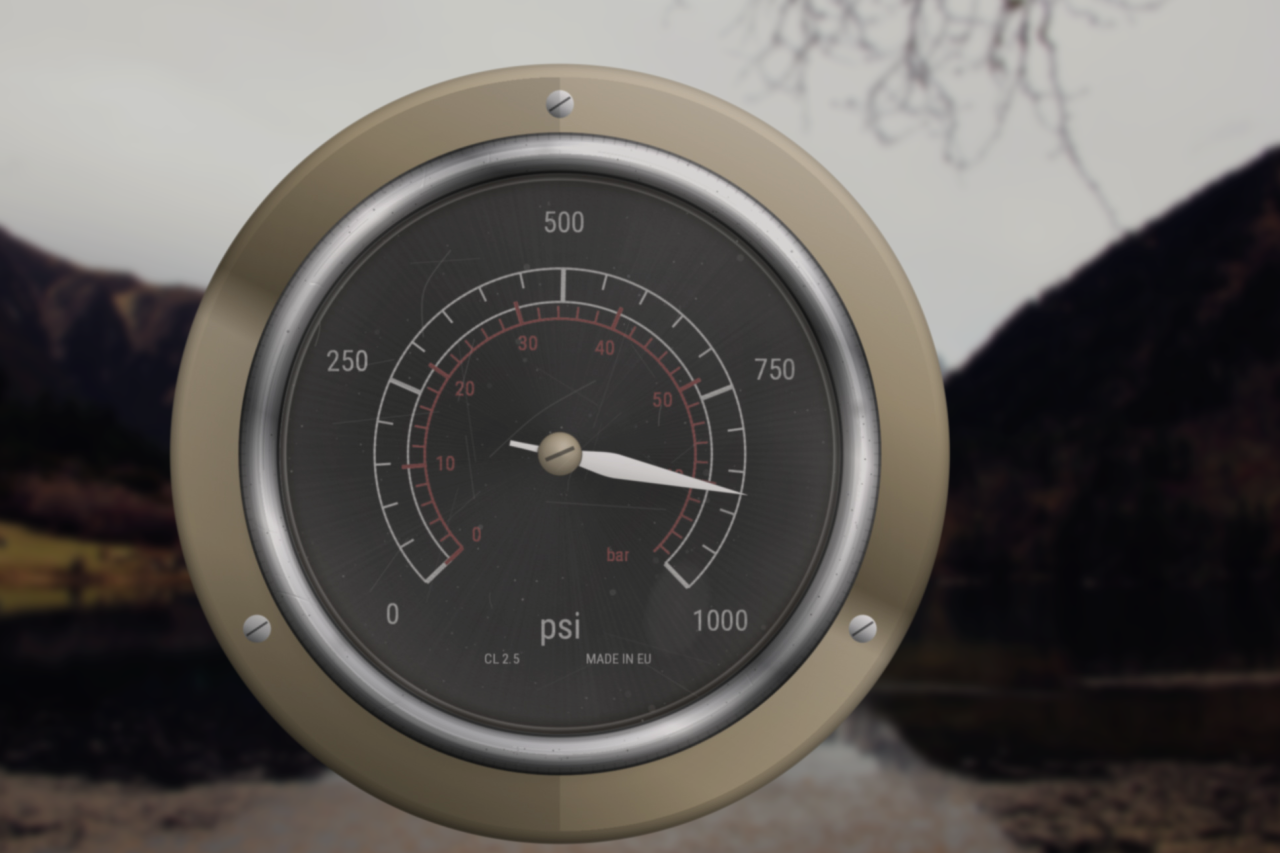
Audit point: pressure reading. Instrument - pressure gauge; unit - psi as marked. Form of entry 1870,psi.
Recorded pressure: 875,psi
